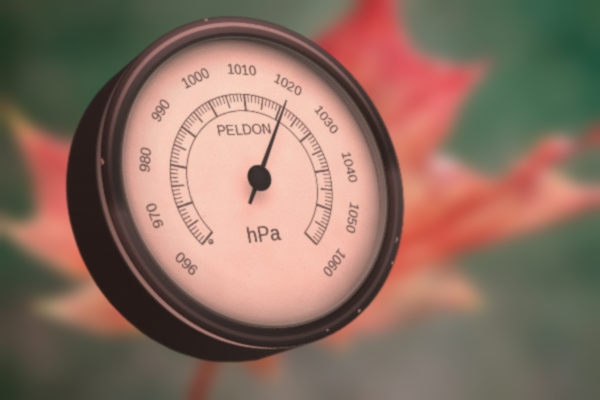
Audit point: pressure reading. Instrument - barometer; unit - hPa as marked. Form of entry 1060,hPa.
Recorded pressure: 1020,hPa
